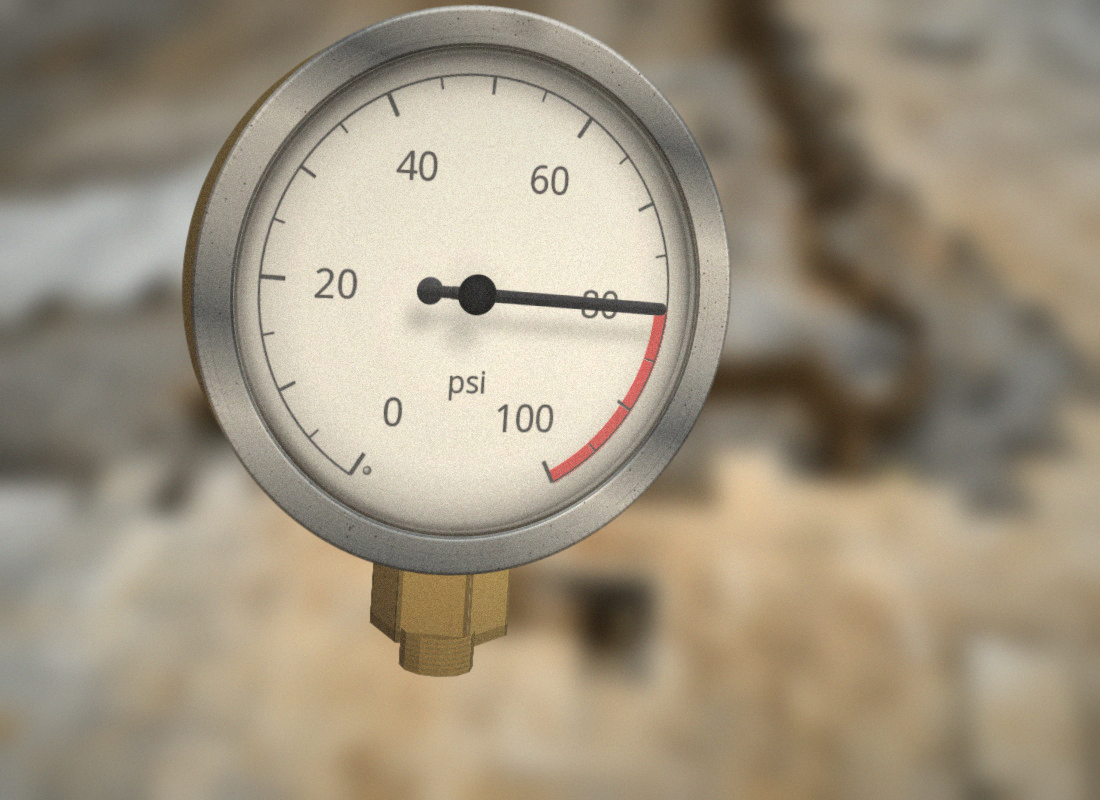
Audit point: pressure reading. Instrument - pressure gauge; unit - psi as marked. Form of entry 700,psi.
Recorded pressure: 80,psi
